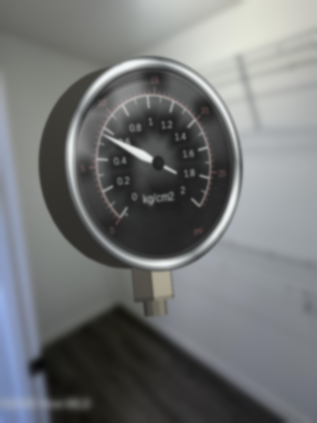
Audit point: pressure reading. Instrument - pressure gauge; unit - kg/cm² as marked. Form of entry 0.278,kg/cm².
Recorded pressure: 0.55,kg/cm²
